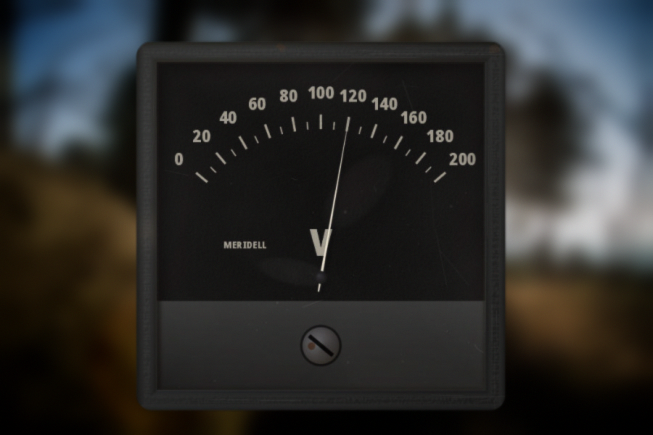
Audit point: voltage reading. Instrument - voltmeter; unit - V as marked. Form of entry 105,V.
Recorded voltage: 120,V
